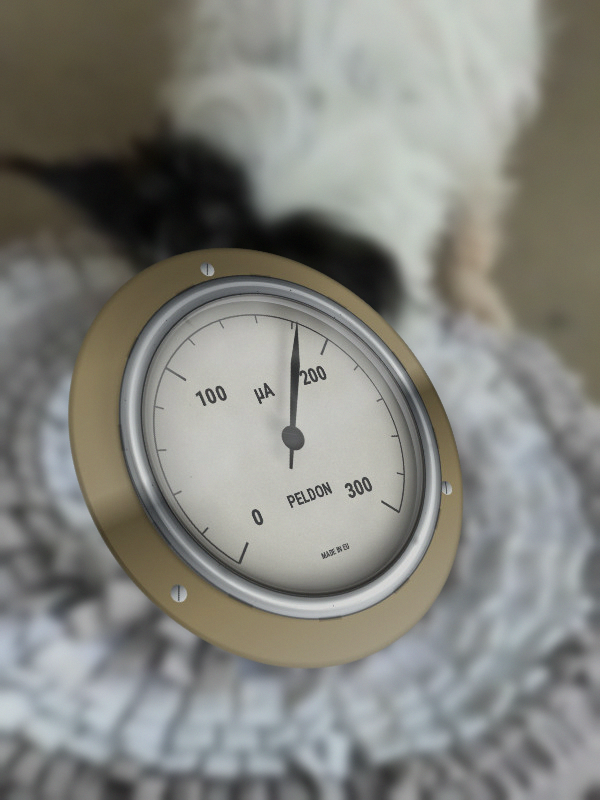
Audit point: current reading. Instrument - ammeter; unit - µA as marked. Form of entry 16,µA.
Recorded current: 180,µA
